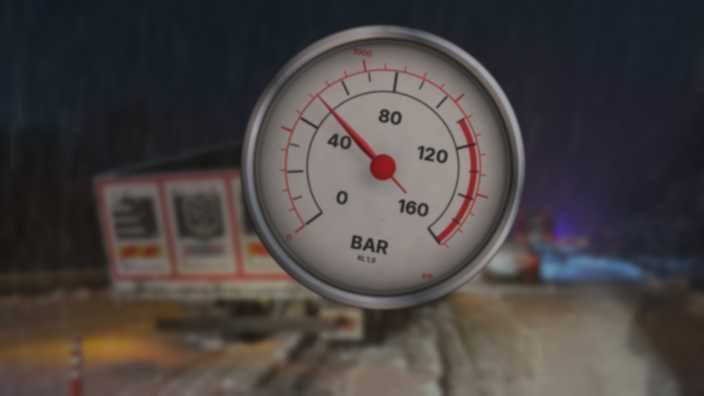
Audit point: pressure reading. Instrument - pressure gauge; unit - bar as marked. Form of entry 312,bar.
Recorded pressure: 50,bar
